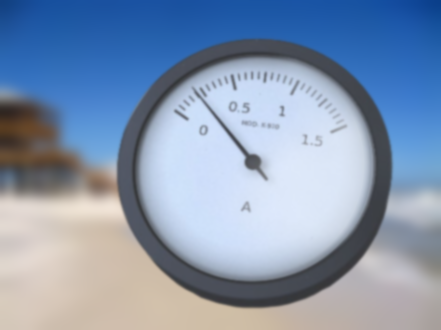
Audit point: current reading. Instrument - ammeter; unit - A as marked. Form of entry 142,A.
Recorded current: 0.2,A
